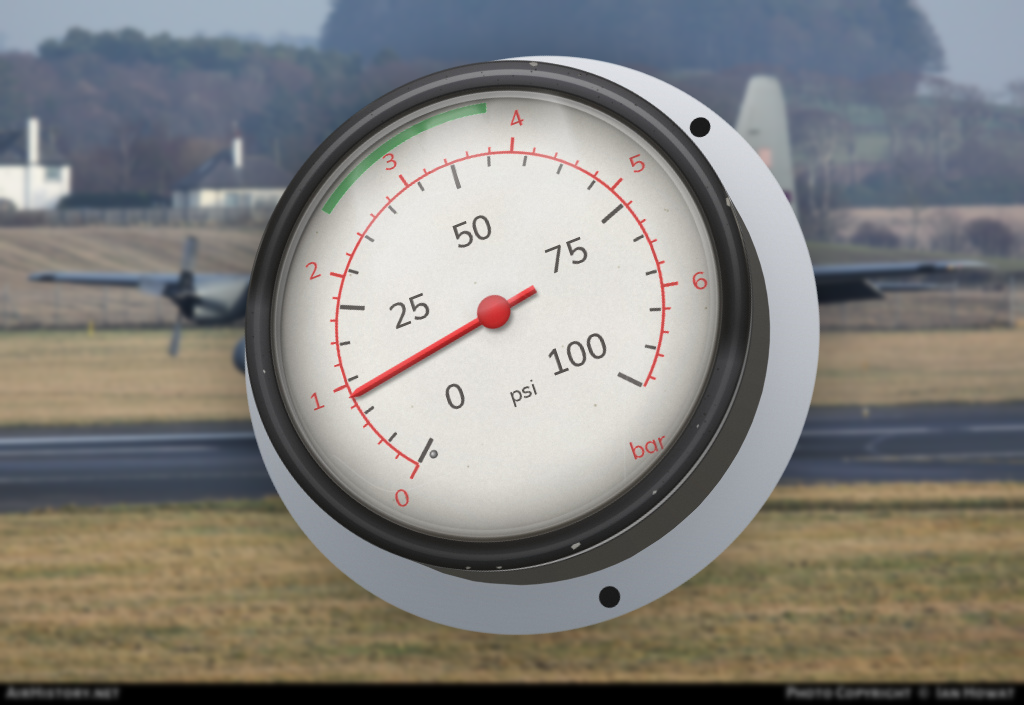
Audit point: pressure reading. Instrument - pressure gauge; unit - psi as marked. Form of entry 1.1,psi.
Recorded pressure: 12.5,psi
